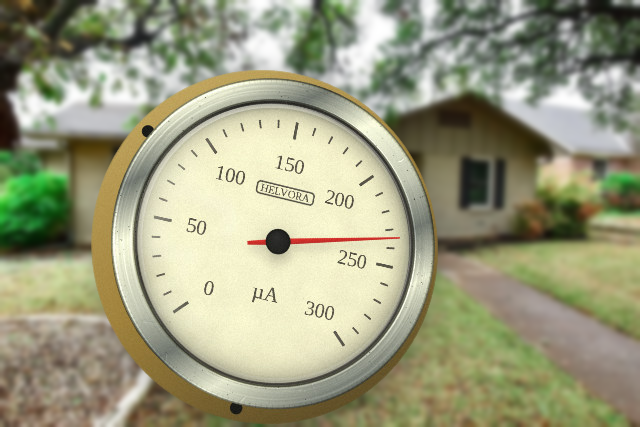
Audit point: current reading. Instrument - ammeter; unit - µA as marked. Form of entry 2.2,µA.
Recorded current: 235,µA
